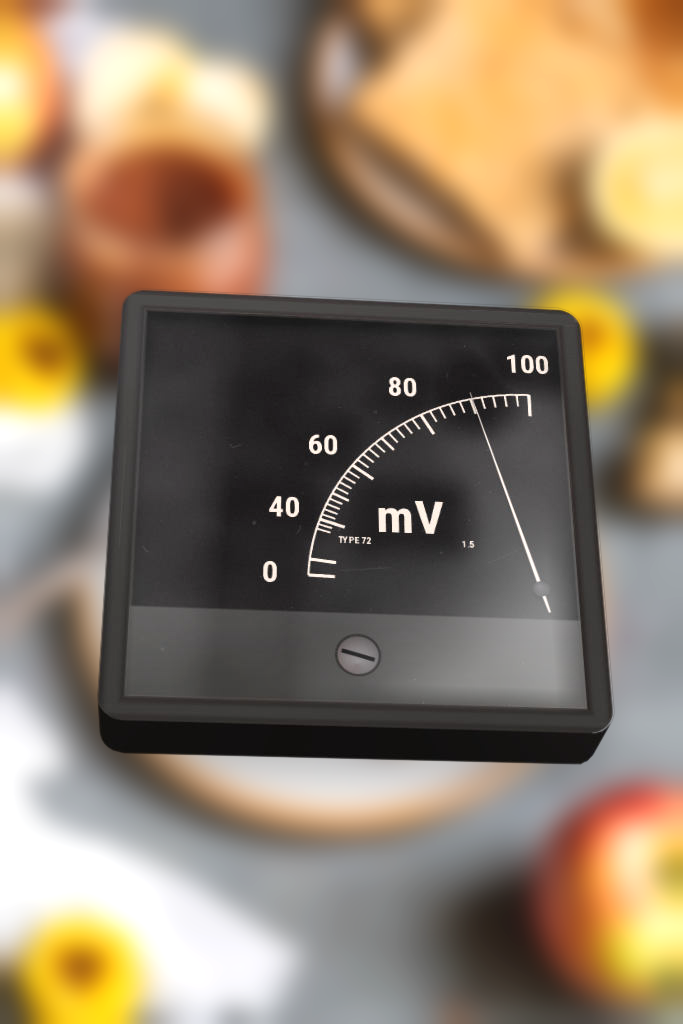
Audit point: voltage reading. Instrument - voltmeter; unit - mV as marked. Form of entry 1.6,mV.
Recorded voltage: 90,mV
